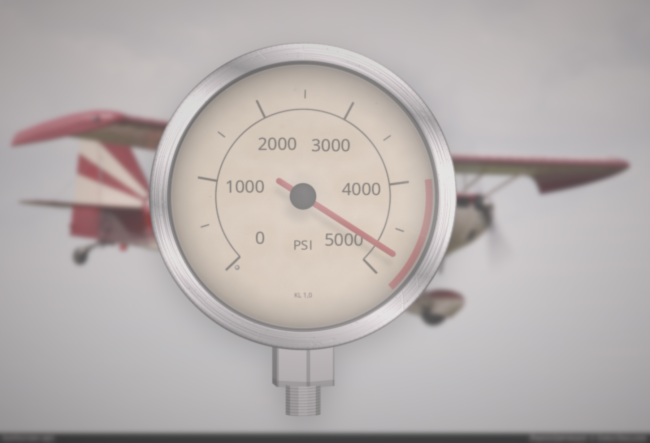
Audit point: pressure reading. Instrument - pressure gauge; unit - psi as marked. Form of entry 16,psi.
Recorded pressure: 4750,psi
